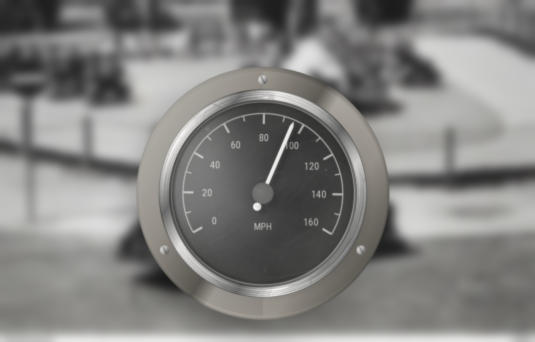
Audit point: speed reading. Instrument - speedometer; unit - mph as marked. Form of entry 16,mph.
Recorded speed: 95,mph
